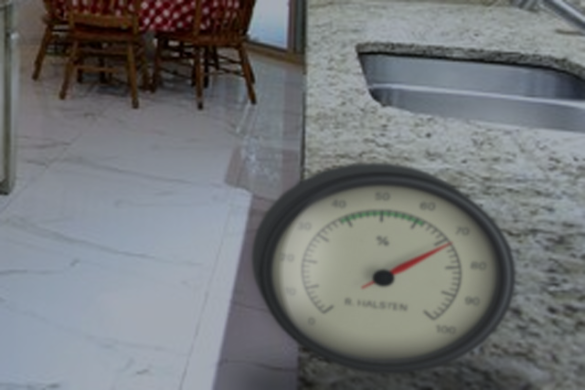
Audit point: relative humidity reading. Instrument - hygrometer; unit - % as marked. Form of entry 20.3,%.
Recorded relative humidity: 70,%
